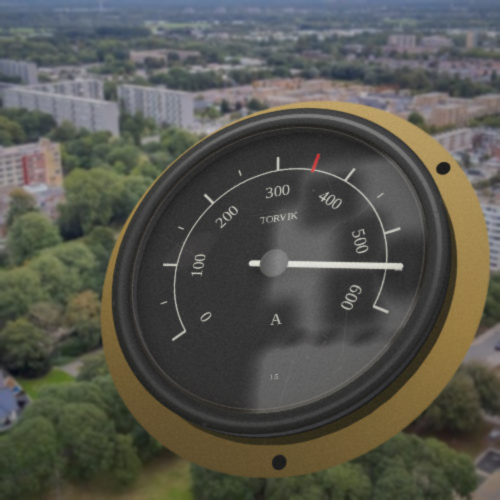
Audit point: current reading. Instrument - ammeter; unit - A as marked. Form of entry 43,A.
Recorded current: 550,A
